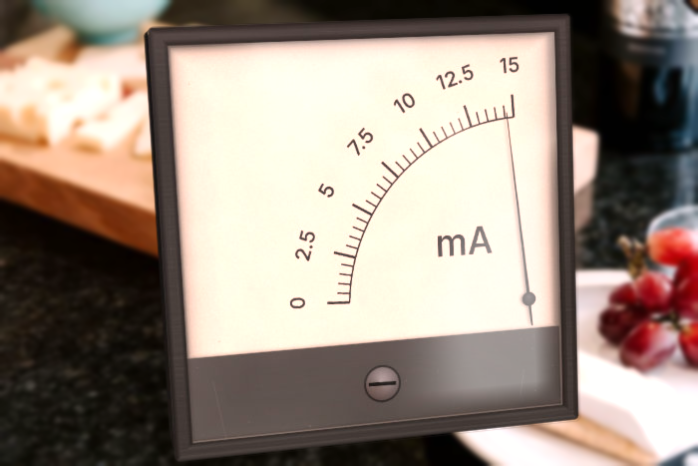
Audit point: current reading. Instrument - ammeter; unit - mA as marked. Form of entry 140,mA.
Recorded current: 14.5,mA
